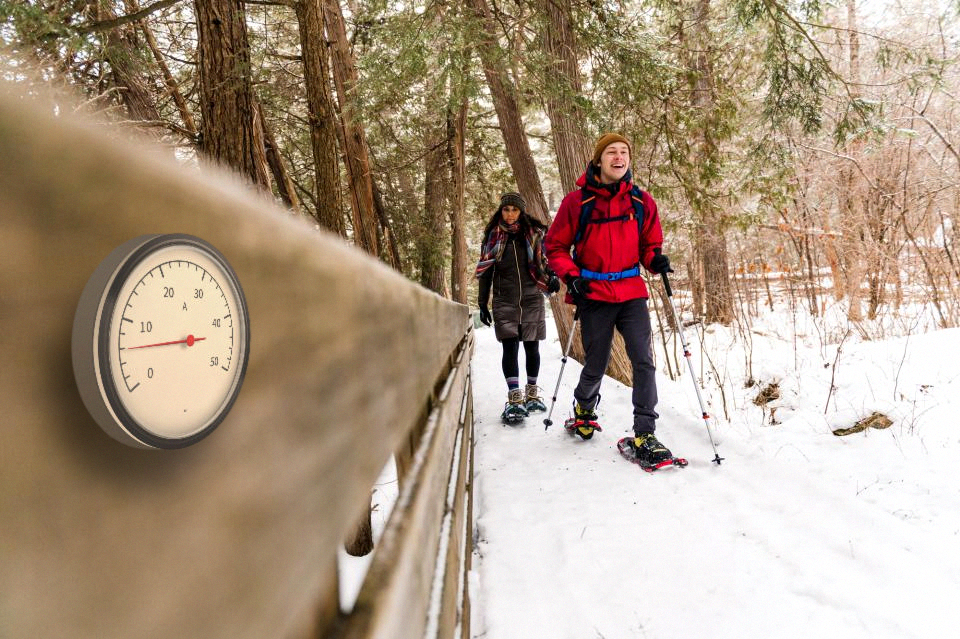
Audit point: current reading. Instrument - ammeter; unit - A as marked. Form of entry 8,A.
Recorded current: 6,A
